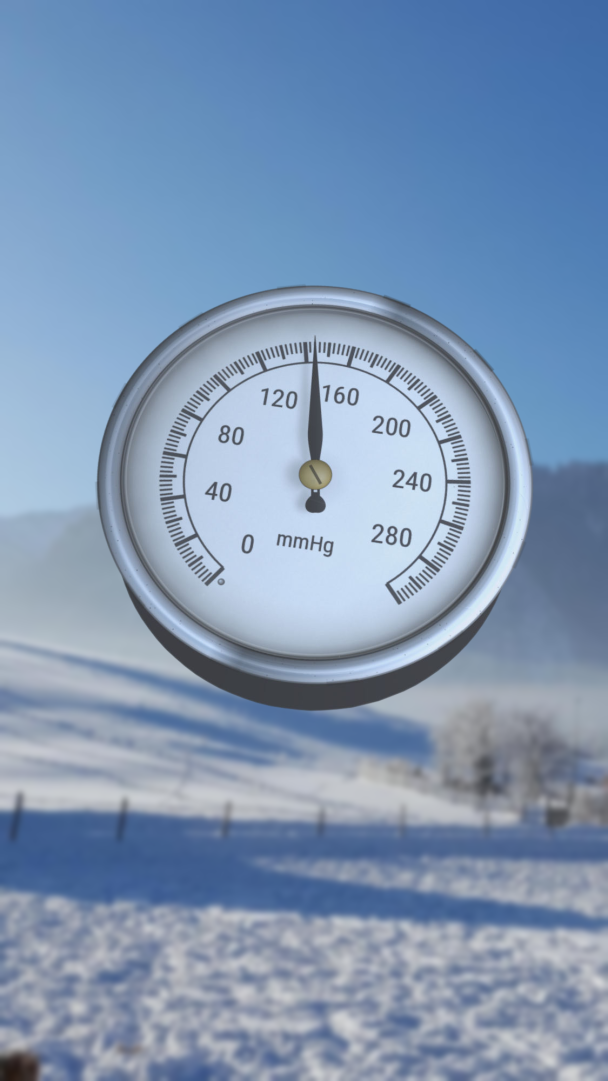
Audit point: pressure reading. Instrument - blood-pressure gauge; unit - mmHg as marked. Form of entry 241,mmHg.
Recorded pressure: 144,mmHg
